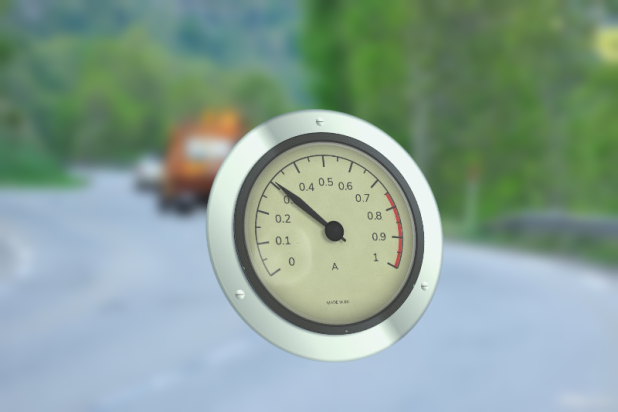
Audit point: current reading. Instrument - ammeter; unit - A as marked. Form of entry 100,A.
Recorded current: 0.3,A
